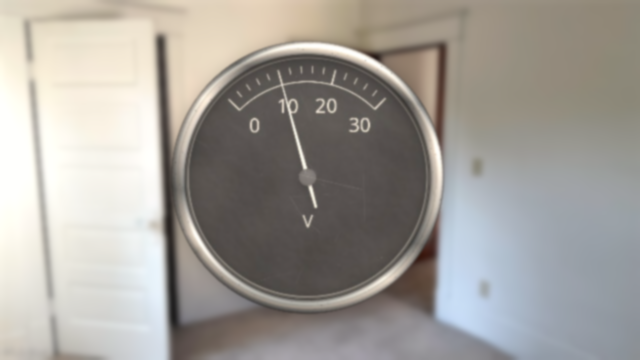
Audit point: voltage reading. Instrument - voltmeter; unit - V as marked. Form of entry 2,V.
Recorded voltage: 10,V
